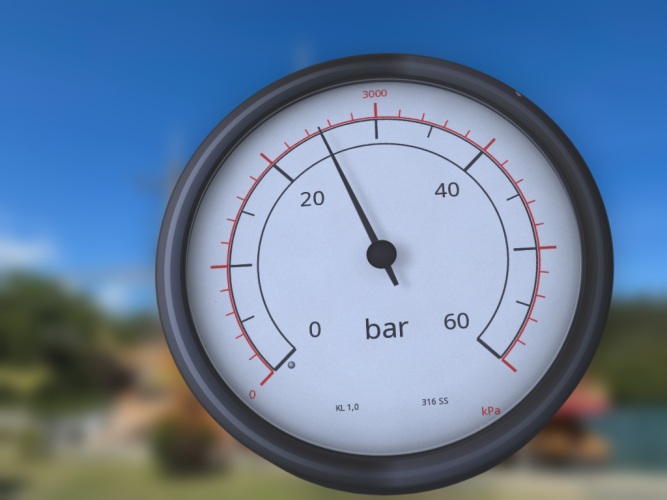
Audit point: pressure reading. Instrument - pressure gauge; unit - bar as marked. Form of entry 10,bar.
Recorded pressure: 25,bar
